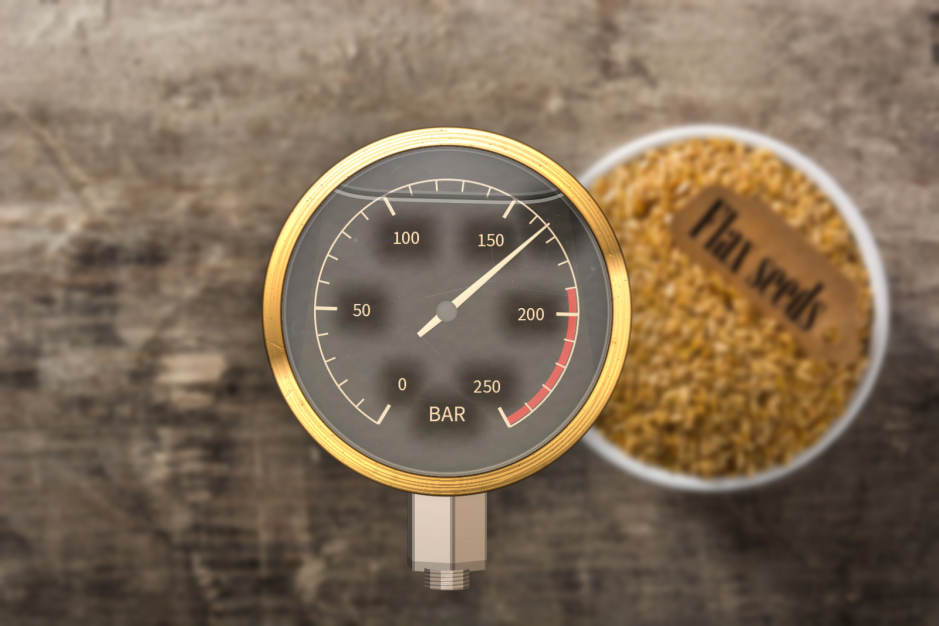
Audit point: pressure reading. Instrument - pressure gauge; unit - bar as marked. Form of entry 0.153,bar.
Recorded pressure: 165,bar
